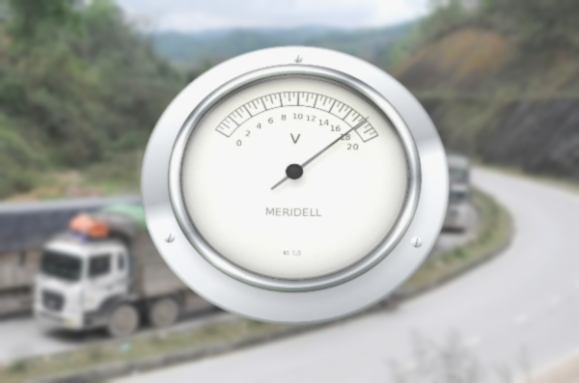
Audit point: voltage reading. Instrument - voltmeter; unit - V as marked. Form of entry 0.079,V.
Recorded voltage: 18,V
